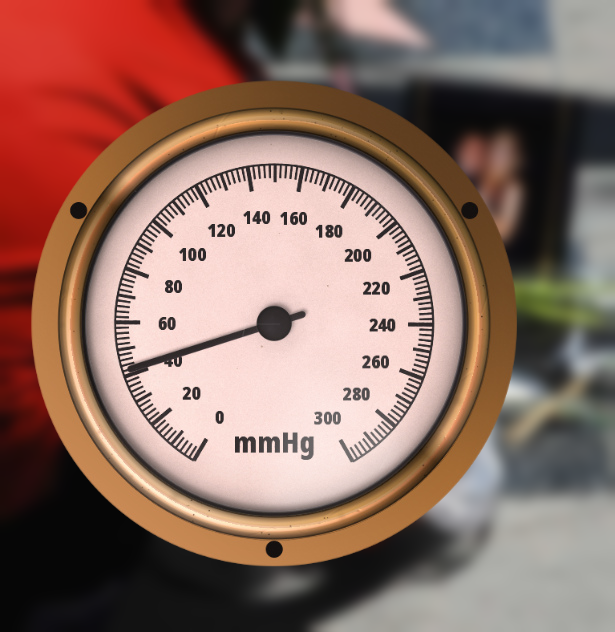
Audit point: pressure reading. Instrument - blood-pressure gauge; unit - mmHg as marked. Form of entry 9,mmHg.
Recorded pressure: 42,mmHg
